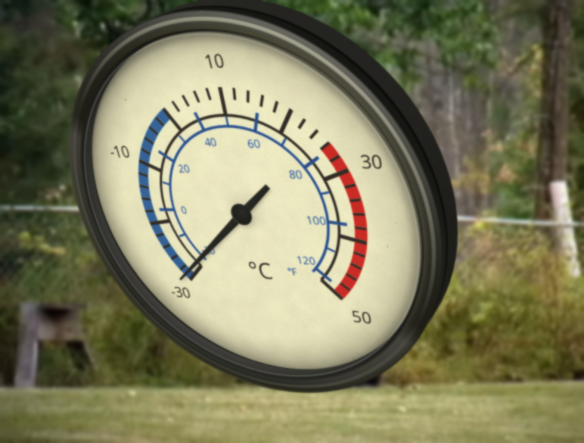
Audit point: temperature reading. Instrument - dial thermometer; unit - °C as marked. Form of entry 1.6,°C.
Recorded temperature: -29,°C
